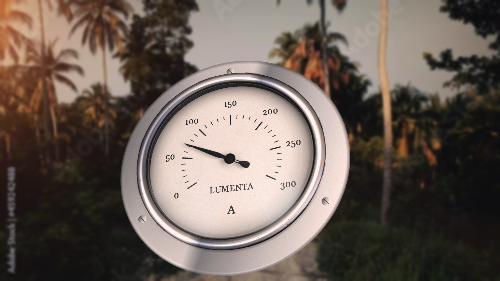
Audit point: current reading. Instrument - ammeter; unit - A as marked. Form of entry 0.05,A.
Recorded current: 70,A
